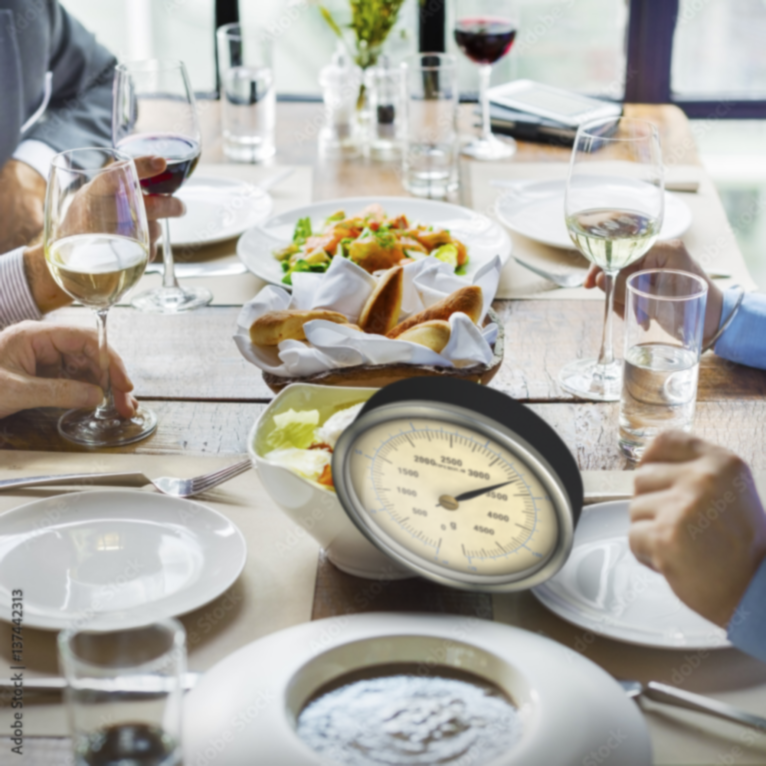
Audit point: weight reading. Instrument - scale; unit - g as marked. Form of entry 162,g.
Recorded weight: 3250,g
